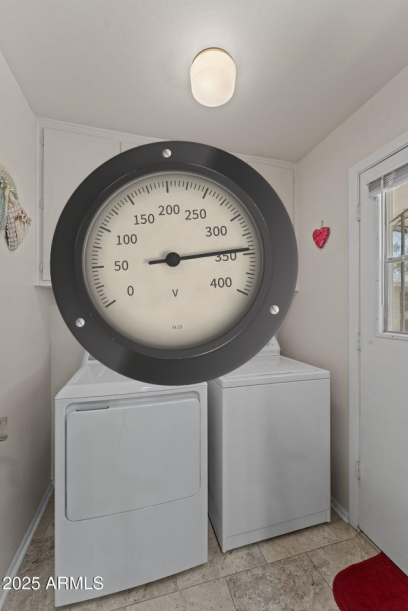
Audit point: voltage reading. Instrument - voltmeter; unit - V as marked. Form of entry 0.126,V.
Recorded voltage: 345,V
